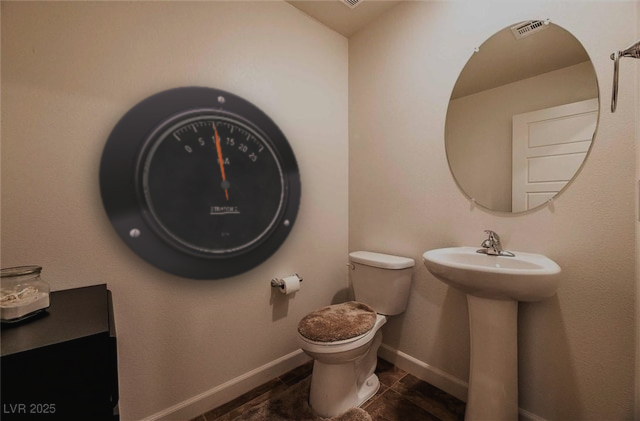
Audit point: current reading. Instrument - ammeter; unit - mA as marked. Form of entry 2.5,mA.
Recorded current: 10,mA
